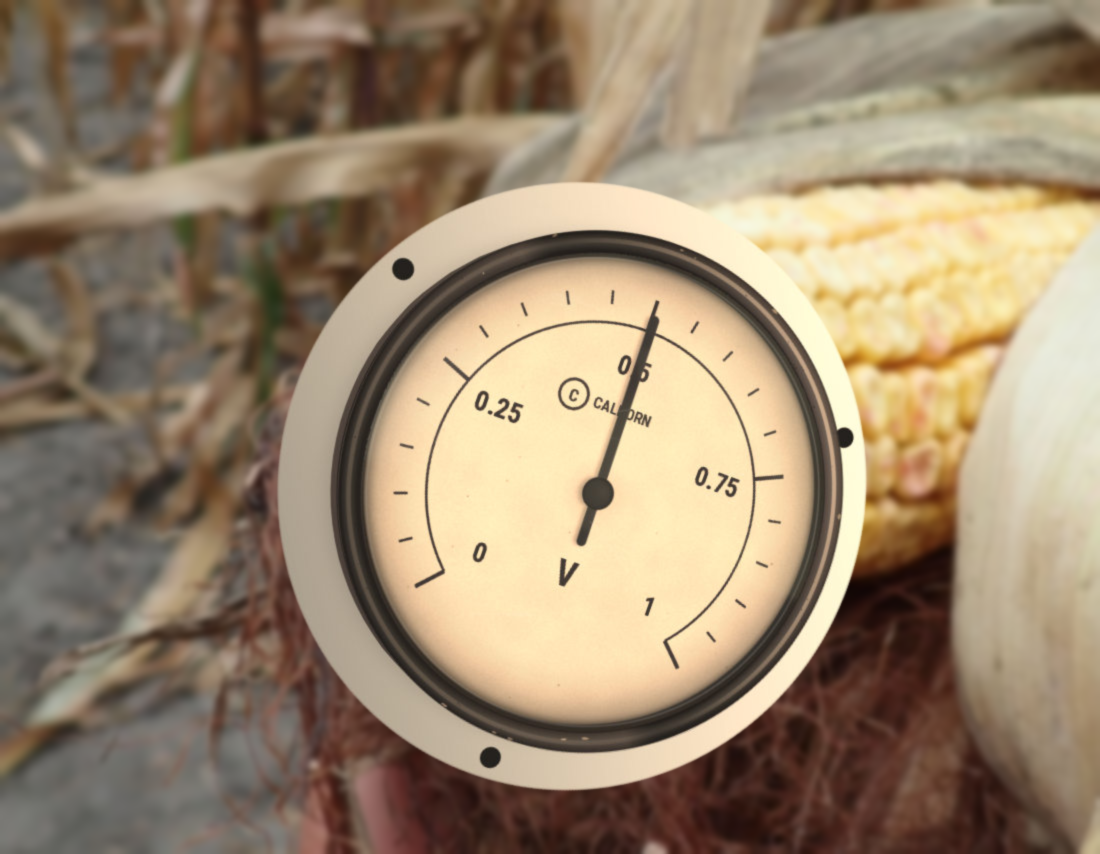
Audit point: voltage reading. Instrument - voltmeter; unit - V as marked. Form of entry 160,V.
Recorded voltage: 0.5,V
